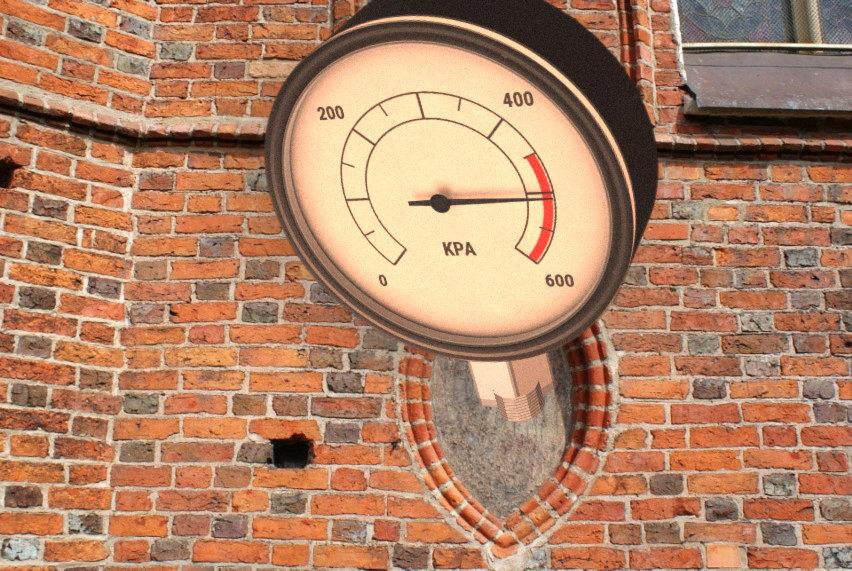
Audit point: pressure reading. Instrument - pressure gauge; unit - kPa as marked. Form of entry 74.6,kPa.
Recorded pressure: 500,kPa
